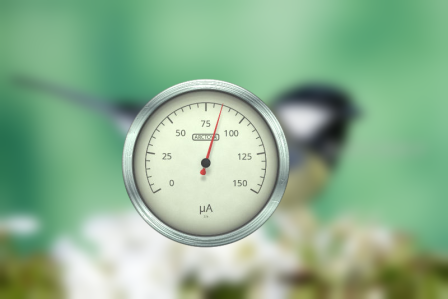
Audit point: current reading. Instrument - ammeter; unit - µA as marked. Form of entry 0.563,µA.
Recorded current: 85,µA
